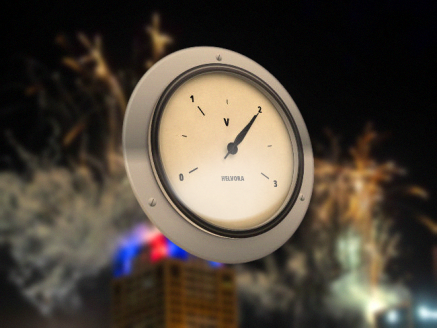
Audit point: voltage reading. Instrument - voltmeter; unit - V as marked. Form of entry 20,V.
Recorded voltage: 2,V
